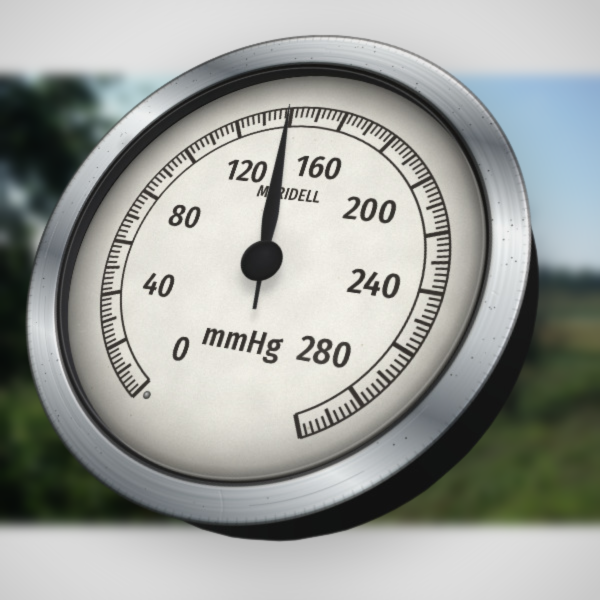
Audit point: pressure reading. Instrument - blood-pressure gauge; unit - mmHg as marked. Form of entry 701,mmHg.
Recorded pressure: 140,mmHg
